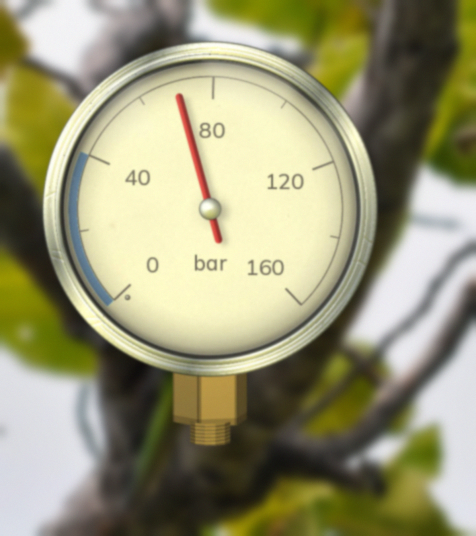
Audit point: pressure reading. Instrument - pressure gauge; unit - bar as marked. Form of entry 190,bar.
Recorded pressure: 70,bar
